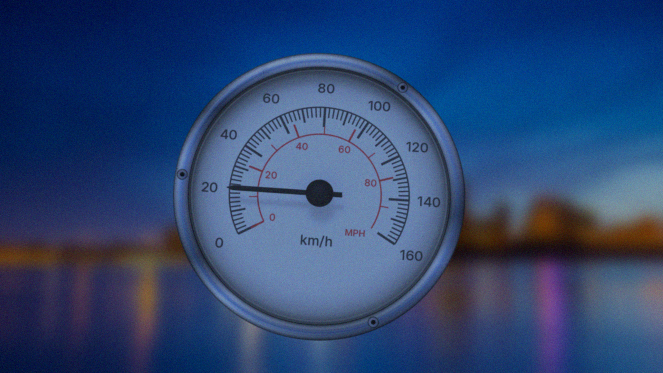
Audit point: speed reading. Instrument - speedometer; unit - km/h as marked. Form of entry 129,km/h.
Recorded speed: 20,km/h
